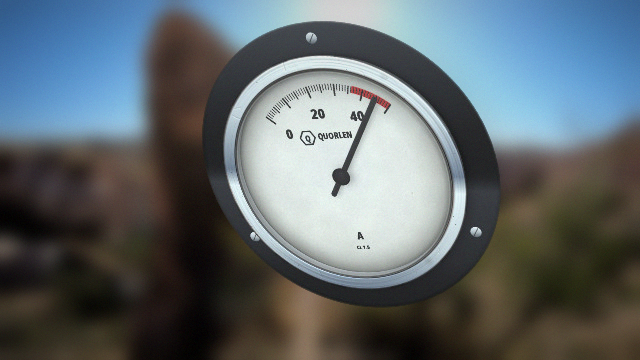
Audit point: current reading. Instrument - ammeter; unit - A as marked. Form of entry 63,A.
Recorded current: 45,A
